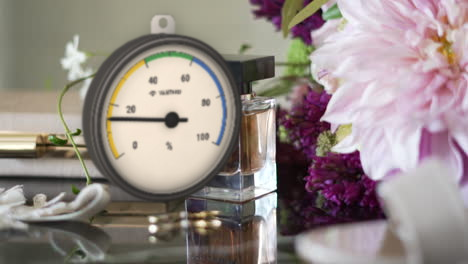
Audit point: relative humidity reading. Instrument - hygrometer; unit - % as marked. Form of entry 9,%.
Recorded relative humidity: 15,%
